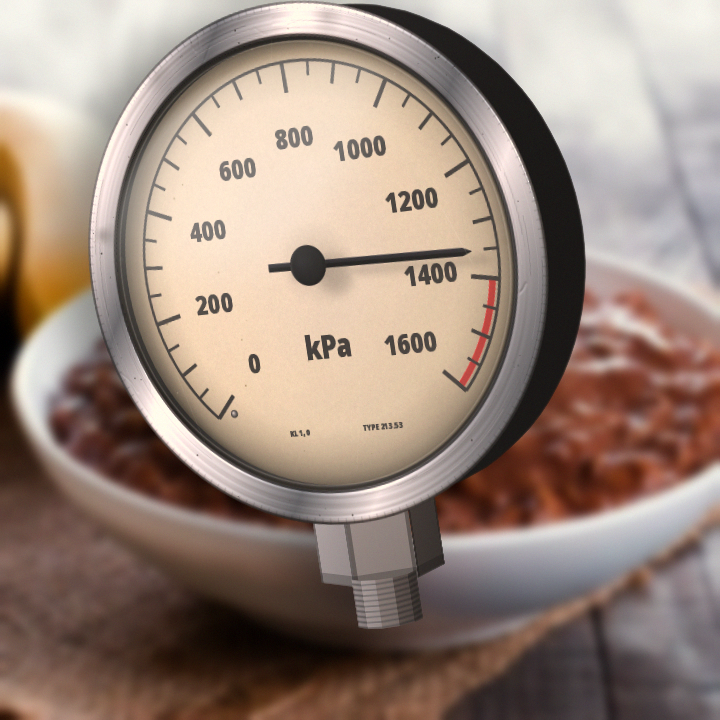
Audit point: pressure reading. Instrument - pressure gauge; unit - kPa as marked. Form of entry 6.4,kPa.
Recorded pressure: 1350,kPa
